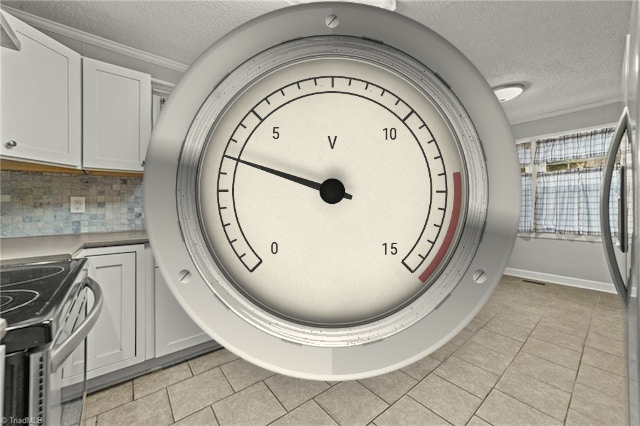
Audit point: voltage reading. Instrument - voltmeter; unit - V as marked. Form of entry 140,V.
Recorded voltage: 3.5,V
